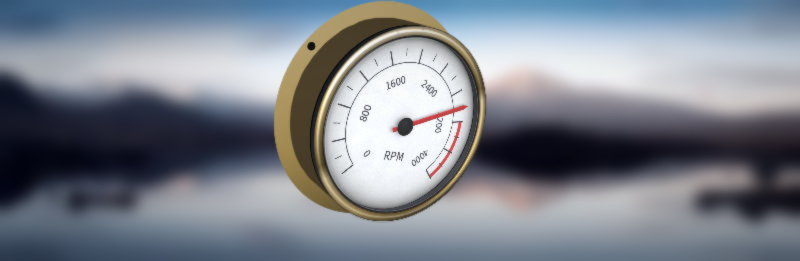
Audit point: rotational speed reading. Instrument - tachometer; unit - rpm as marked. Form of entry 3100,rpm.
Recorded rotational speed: 3000,rpm
